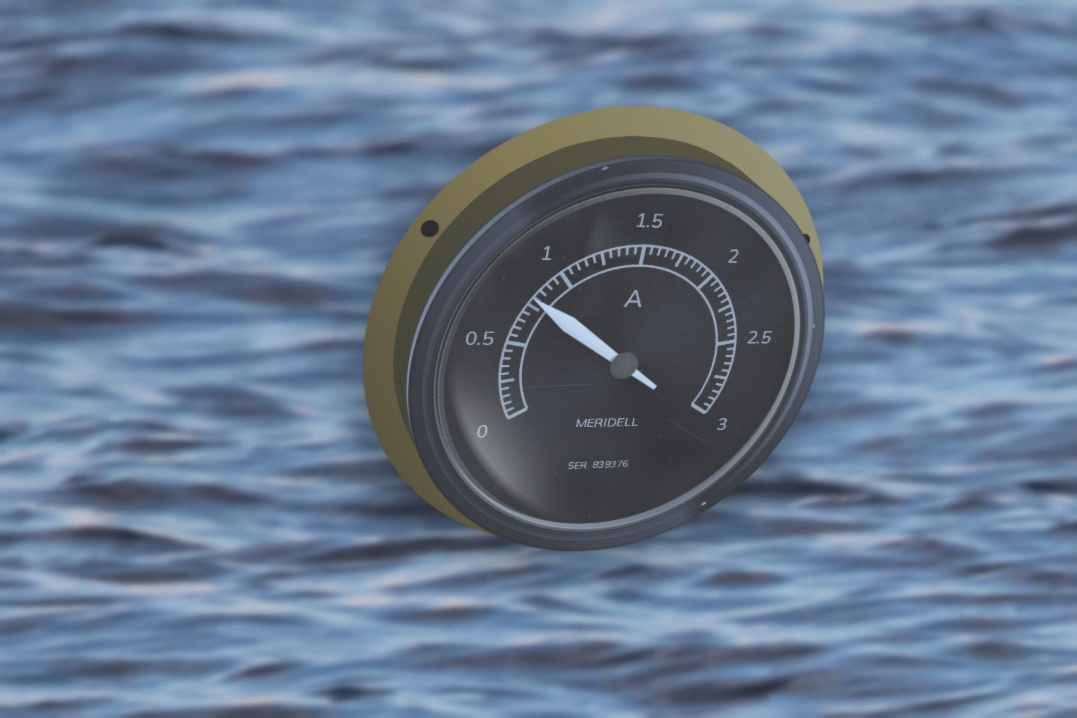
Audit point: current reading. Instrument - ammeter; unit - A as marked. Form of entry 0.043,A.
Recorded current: 0.8,A
